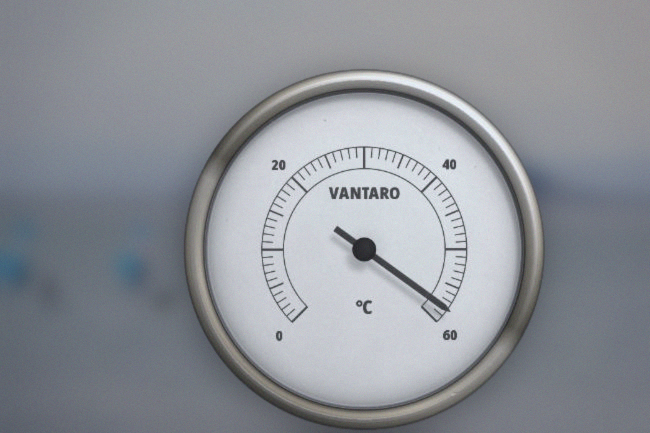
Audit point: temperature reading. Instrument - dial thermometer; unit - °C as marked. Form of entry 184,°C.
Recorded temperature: 58,°C
